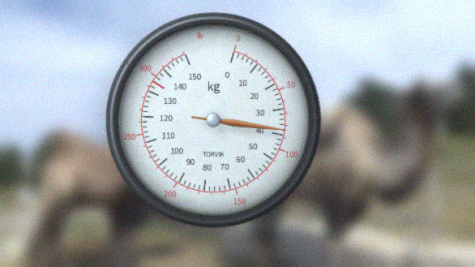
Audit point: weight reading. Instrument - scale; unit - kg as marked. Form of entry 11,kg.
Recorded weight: 38,kg
